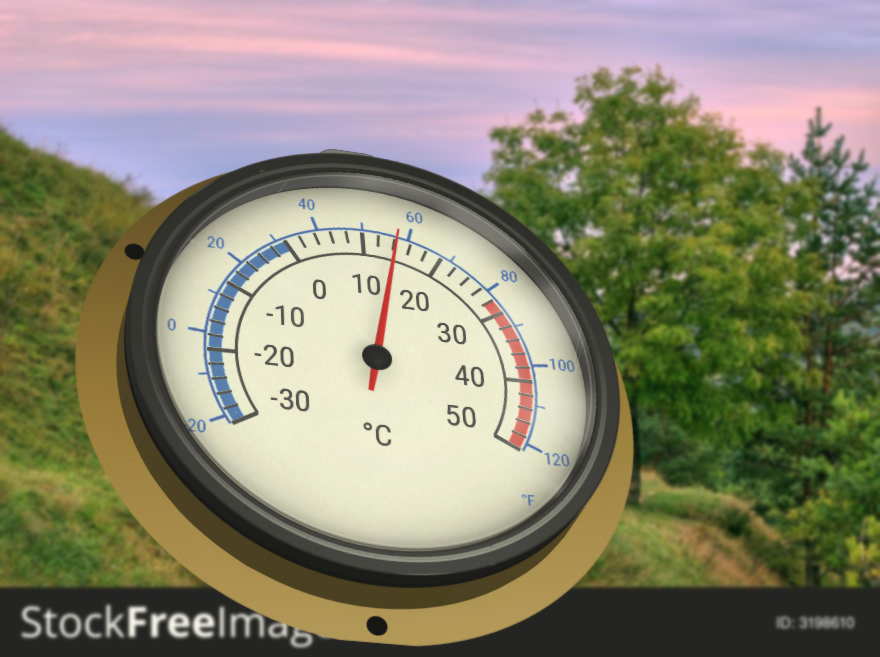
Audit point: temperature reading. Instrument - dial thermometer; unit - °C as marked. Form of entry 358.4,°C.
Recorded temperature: 14,°C
